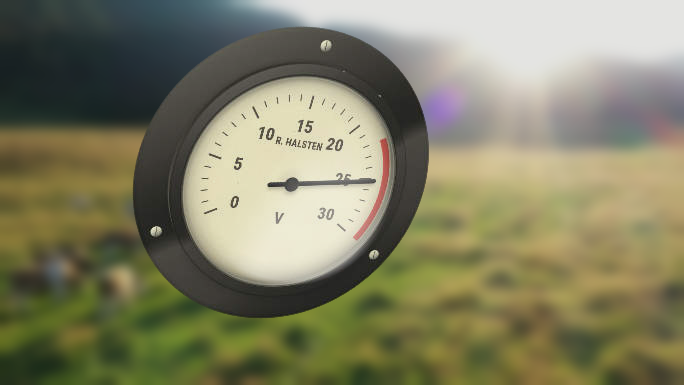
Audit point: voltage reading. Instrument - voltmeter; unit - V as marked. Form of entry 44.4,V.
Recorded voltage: 25,V
